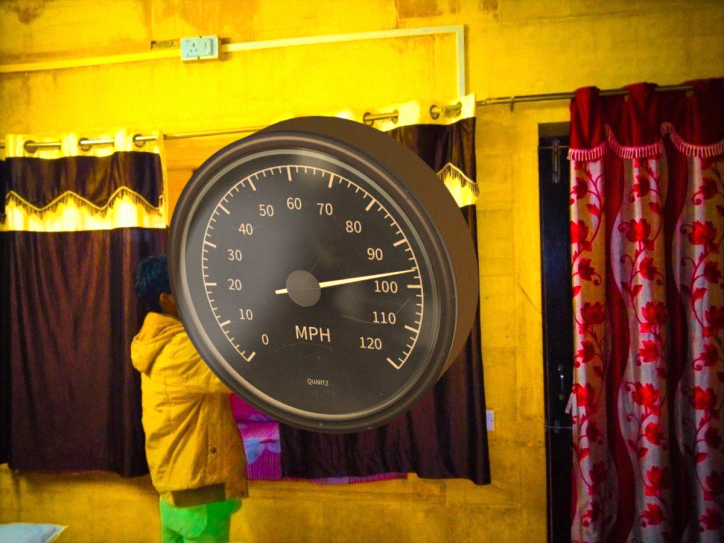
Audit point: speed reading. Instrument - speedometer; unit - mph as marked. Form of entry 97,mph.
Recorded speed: 96,mph
